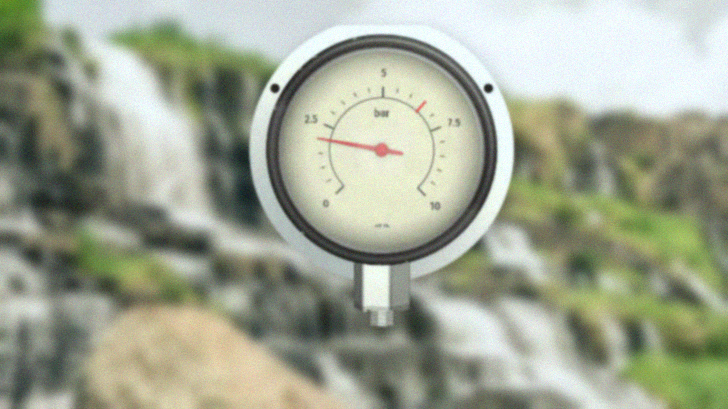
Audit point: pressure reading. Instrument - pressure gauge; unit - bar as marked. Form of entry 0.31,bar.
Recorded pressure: 2,bar
